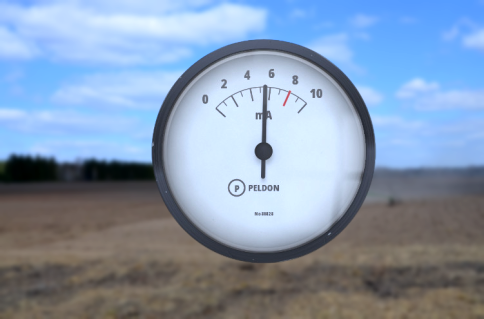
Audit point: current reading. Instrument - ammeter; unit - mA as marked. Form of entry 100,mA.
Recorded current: 5.5,mA
